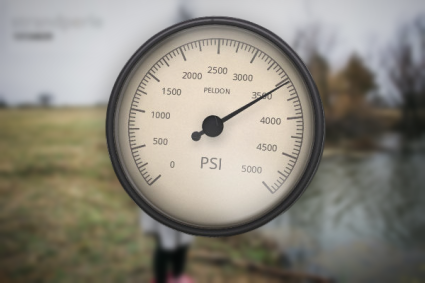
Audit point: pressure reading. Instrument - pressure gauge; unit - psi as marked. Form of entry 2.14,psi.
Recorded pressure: 3550,psi
